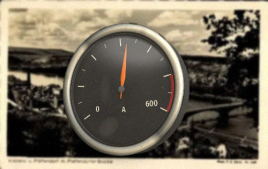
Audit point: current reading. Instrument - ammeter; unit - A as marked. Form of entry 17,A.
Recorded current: 325,A
